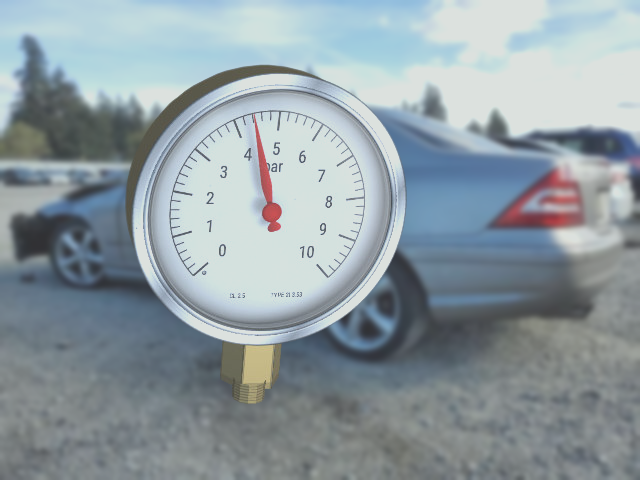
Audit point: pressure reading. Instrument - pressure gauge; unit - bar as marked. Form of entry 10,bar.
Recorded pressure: 4.4,bar
